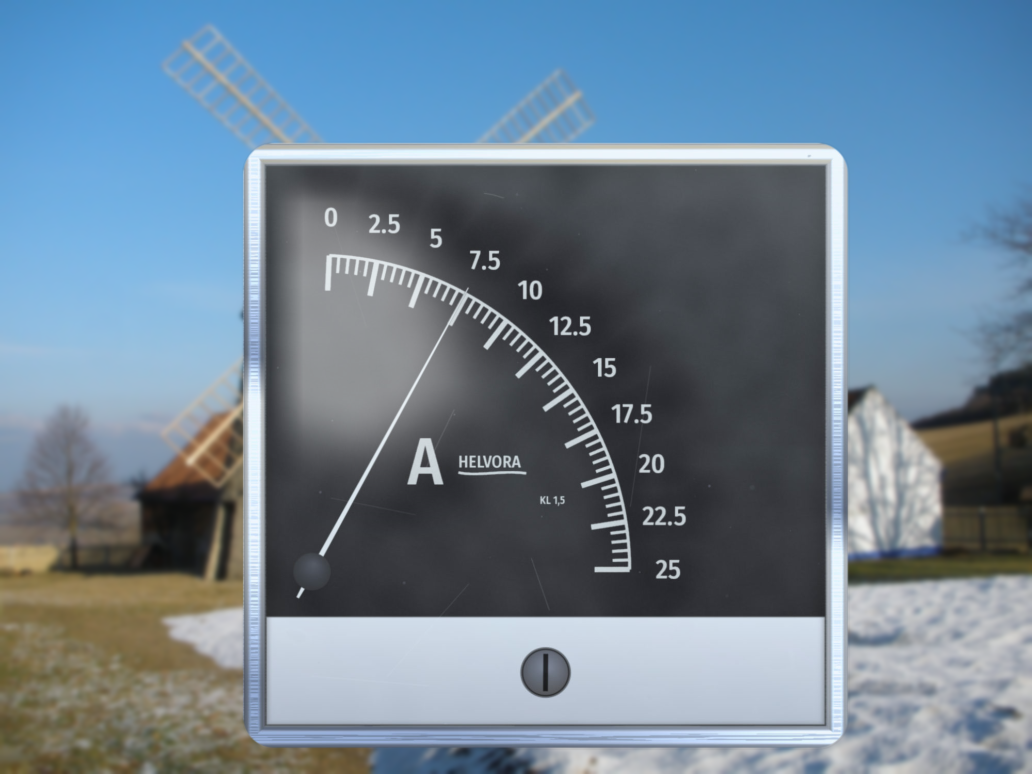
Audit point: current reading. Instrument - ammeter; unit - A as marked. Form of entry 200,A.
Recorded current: 7.5,A
